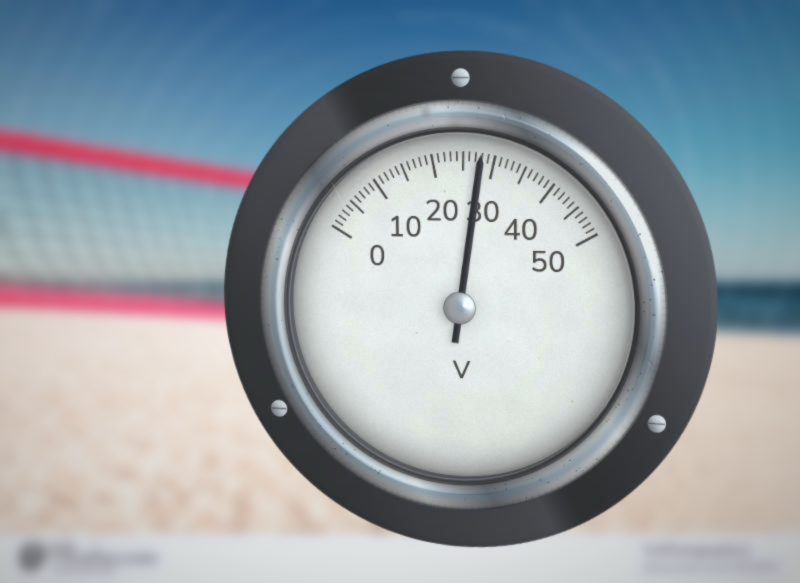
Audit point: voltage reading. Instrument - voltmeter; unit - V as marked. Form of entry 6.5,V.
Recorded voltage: 28,V
